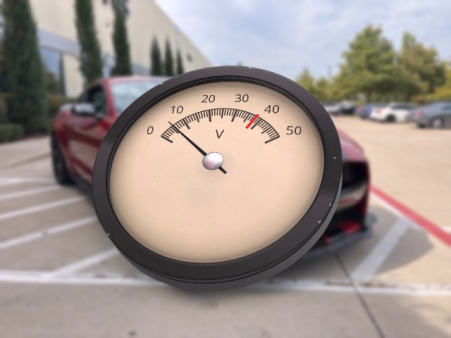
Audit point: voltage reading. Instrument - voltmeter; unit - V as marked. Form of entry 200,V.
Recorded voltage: 5,V
